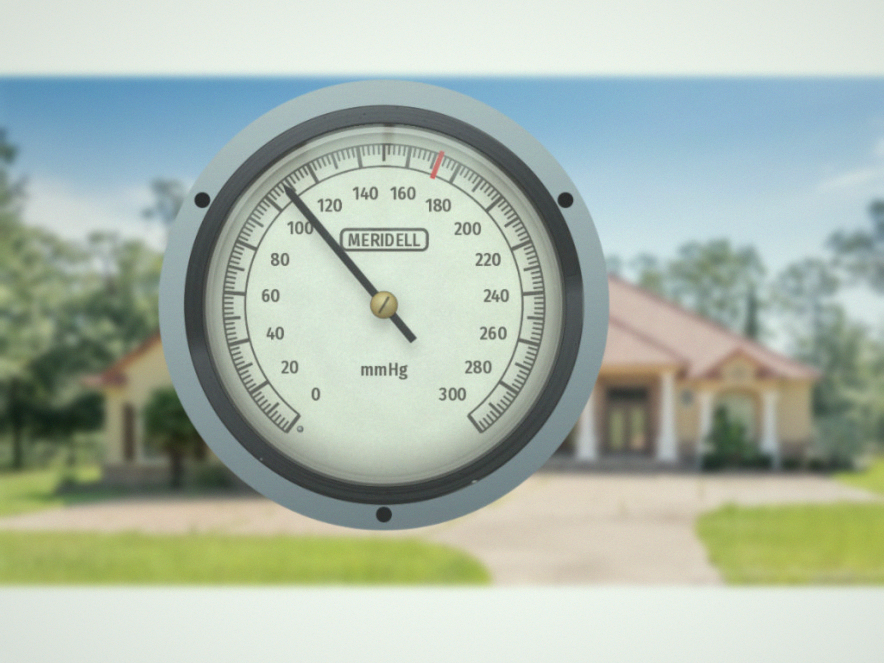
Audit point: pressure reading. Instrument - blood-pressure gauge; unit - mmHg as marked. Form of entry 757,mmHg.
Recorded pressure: 108,mmHg
